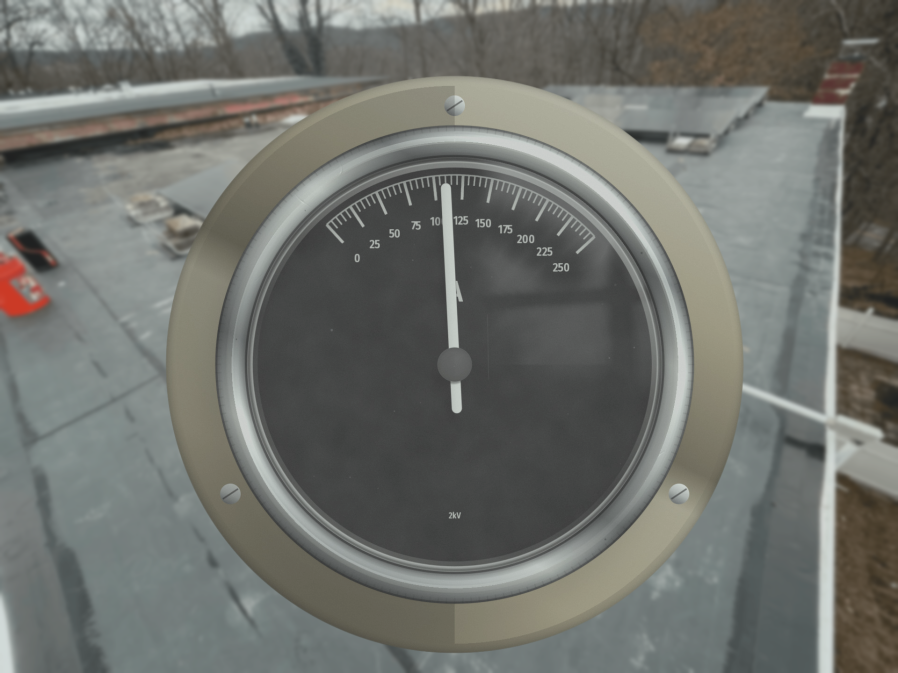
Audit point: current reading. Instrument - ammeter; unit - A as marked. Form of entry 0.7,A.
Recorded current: 110,A
